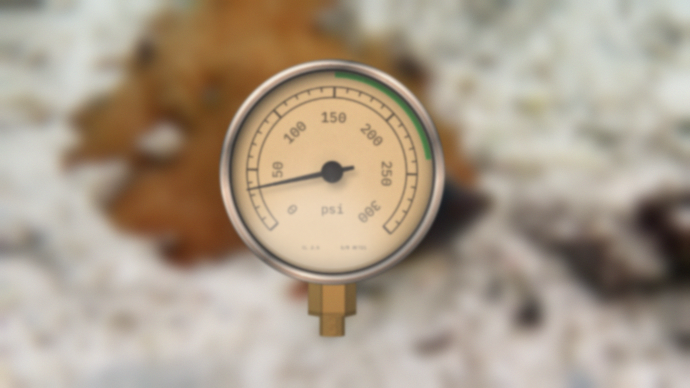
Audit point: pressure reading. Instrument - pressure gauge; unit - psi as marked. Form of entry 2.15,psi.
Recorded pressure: 35,psi
